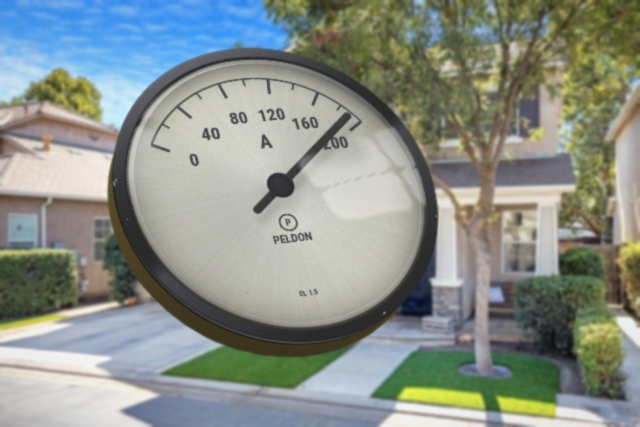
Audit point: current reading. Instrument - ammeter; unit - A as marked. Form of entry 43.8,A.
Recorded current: 190,A
